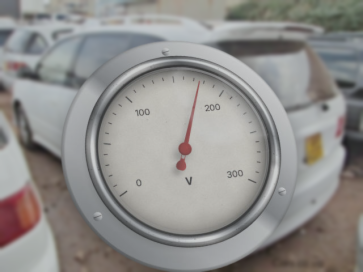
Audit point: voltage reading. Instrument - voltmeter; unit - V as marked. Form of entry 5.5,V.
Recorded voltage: 175,V
